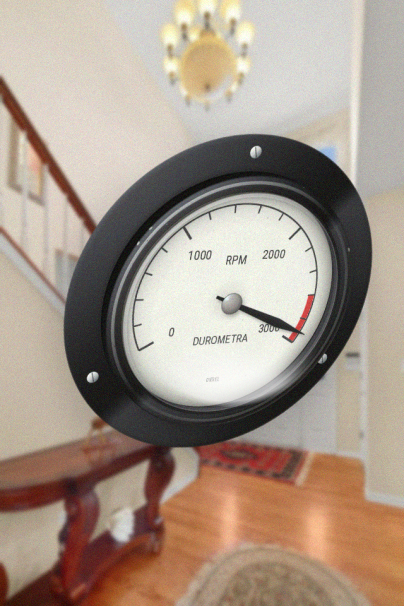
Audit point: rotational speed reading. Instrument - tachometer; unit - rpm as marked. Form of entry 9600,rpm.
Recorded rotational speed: 2900,rpm
